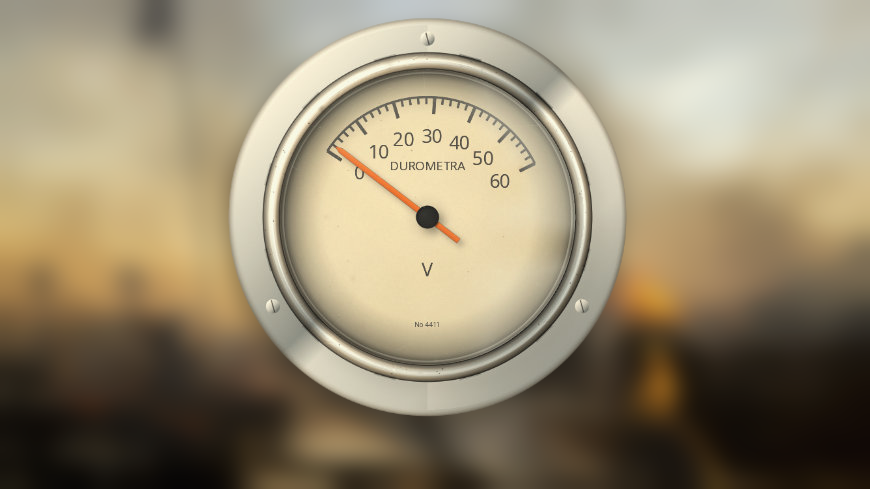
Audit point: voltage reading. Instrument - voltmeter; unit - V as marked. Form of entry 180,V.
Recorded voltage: 2,V
